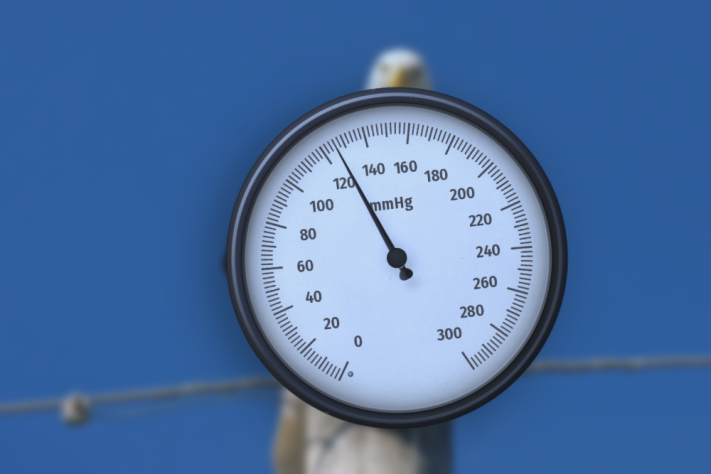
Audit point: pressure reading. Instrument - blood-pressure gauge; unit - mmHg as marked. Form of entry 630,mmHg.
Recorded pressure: 126,mmHg
